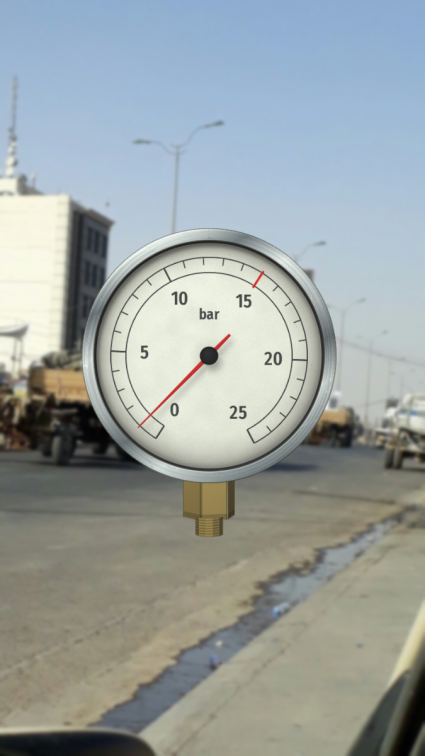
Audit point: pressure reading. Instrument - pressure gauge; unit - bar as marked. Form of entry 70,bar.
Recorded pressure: 1,bar
